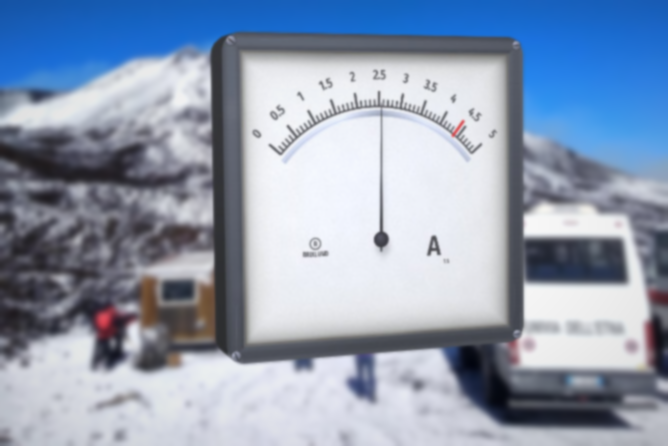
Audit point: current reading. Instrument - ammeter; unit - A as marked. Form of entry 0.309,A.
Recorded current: 2.5,A
